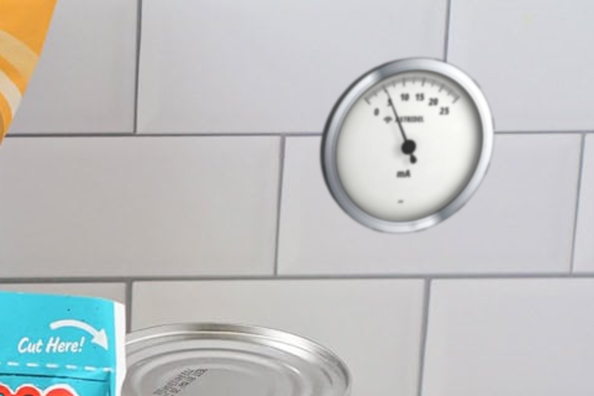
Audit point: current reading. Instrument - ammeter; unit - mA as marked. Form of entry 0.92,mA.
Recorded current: 5,mA
